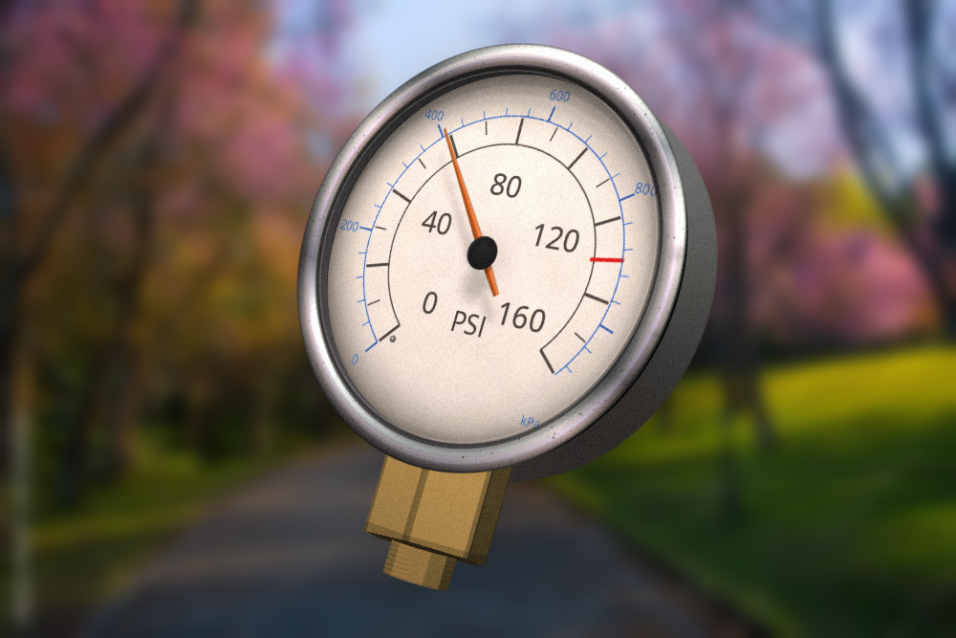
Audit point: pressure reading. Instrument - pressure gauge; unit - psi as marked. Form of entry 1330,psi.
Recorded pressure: 60,psi
